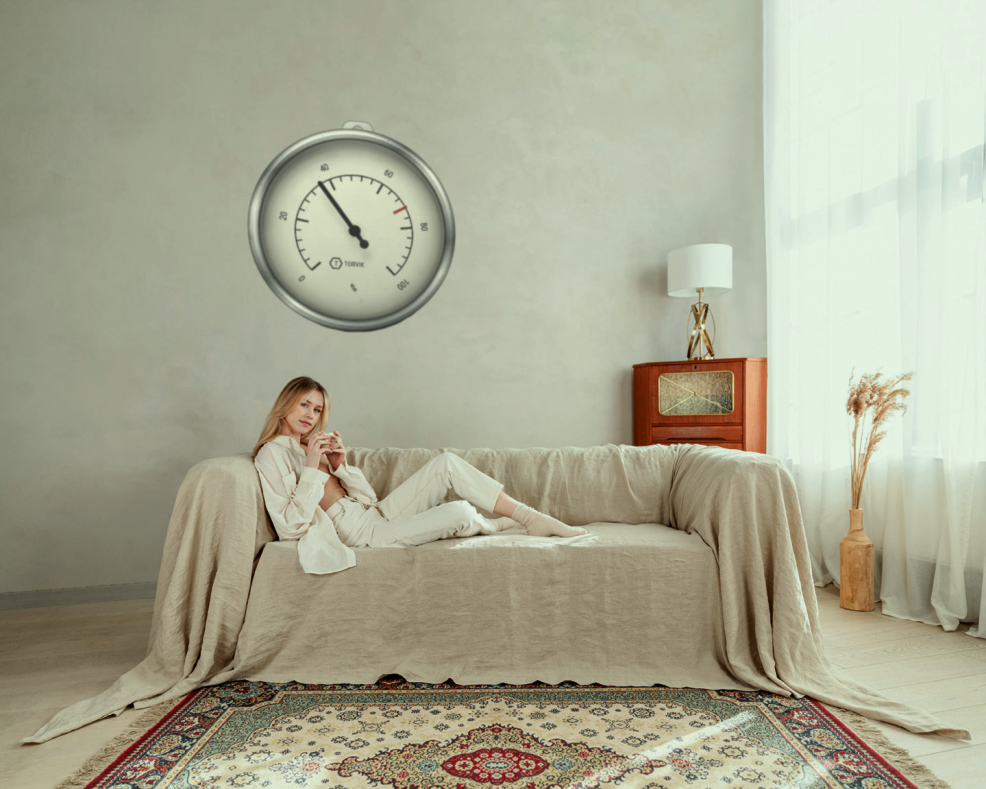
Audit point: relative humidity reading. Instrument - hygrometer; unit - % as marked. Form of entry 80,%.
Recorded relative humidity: 36,%
